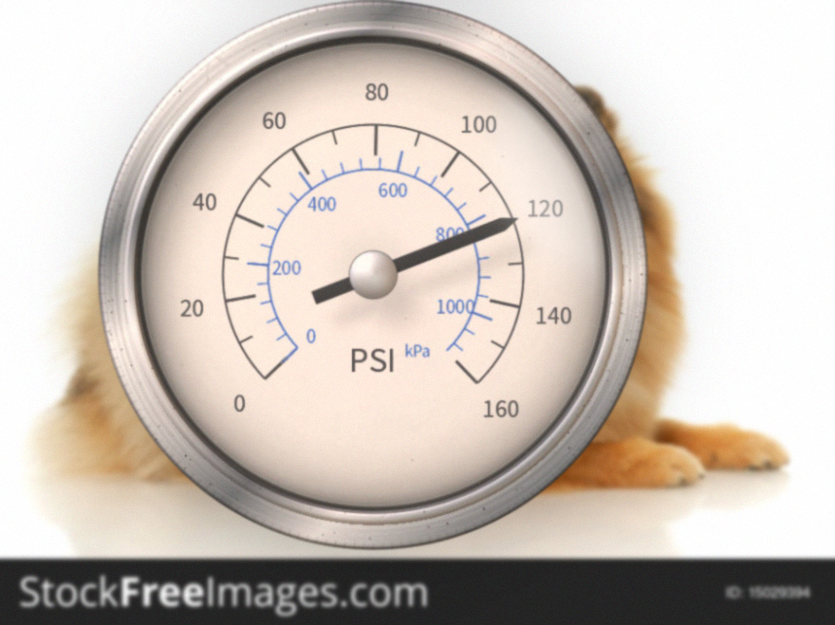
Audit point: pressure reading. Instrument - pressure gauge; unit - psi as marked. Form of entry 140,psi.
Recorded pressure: 120,psi
